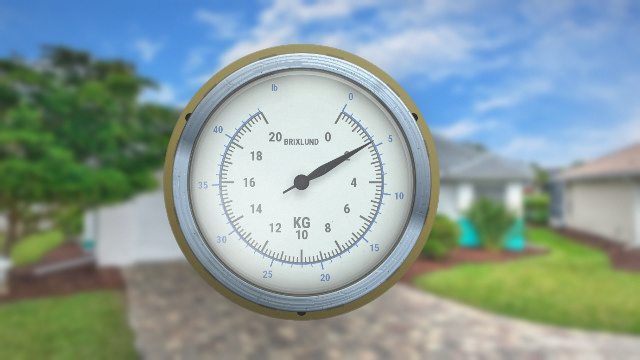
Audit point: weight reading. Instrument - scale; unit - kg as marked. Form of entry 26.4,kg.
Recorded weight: 2,kg
